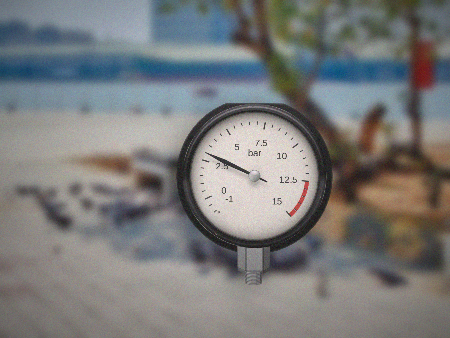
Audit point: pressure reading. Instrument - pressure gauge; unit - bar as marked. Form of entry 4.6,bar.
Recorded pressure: 3,bar
